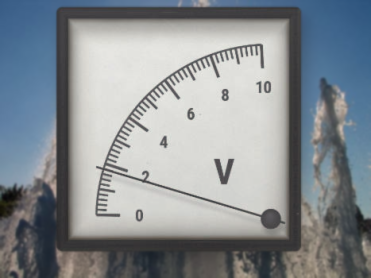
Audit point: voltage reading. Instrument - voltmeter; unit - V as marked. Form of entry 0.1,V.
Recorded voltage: 1.8,V
